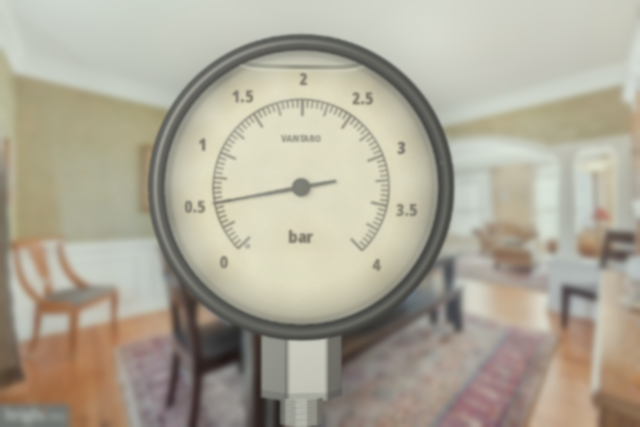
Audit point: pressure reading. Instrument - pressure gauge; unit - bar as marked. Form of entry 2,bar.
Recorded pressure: 0.5,bar
